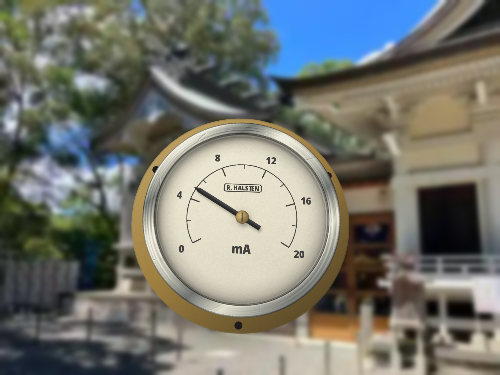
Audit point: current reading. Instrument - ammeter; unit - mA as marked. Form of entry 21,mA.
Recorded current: 5,mA
